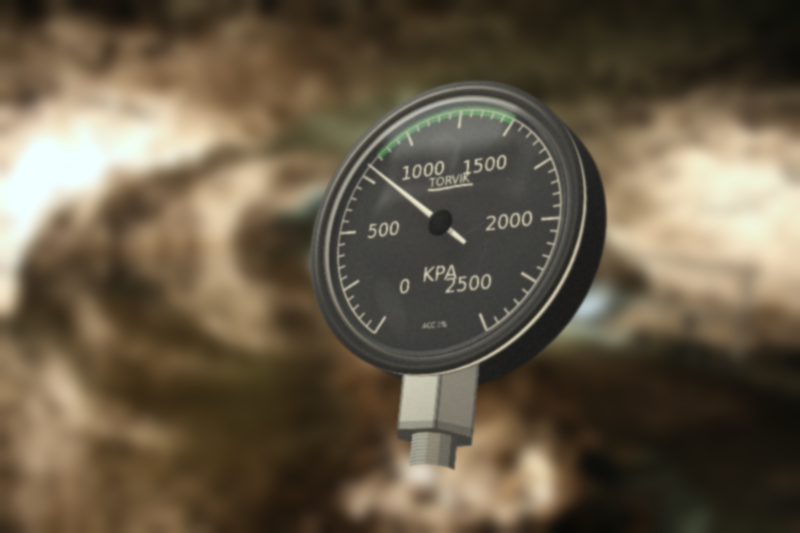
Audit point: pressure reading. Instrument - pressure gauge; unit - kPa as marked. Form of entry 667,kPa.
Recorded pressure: 800,kPa
